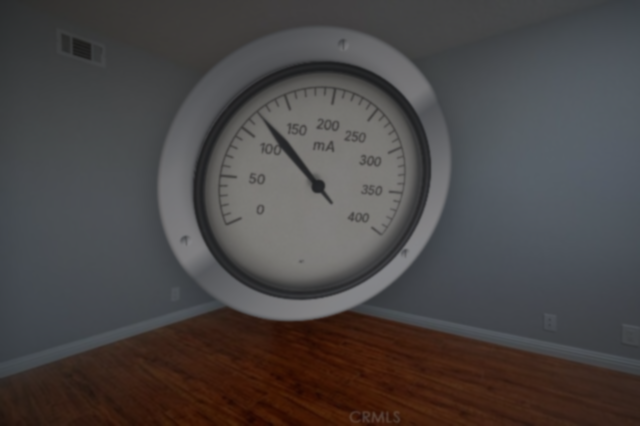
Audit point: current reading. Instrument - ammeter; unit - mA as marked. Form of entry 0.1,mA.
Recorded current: 120,mA
